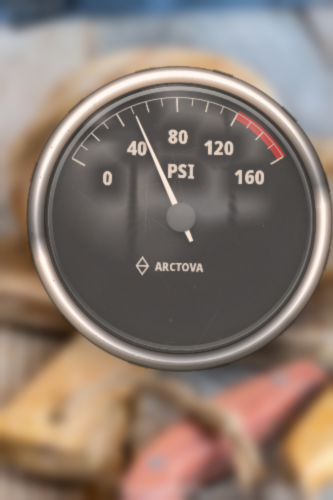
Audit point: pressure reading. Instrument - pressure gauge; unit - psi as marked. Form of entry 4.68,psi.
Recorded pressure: 50,psi
